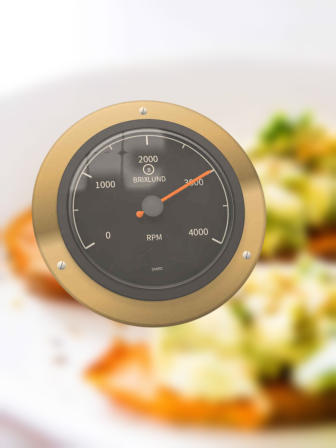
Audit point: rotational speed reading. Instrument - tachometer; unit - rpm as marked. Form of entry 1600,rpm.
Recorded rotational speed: 3000,rpm
